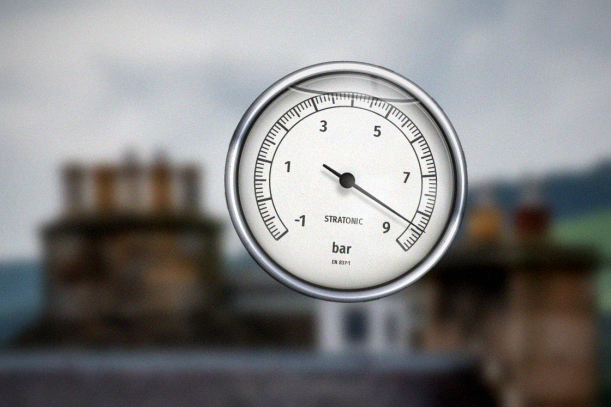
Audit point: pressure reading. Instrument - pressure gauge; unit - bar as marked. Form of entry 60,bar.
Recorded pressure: 8.4,bar
